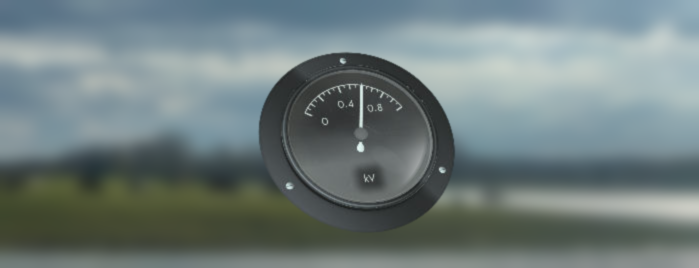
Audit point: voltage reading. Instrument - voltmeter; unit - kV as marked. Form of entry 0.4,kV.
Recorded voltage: 0.6,kV
